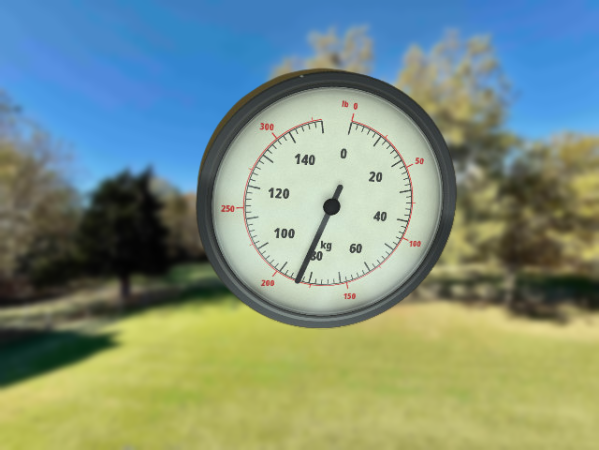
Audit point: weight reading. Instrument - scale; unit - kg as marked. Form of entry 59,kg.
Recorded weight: 84,kg
